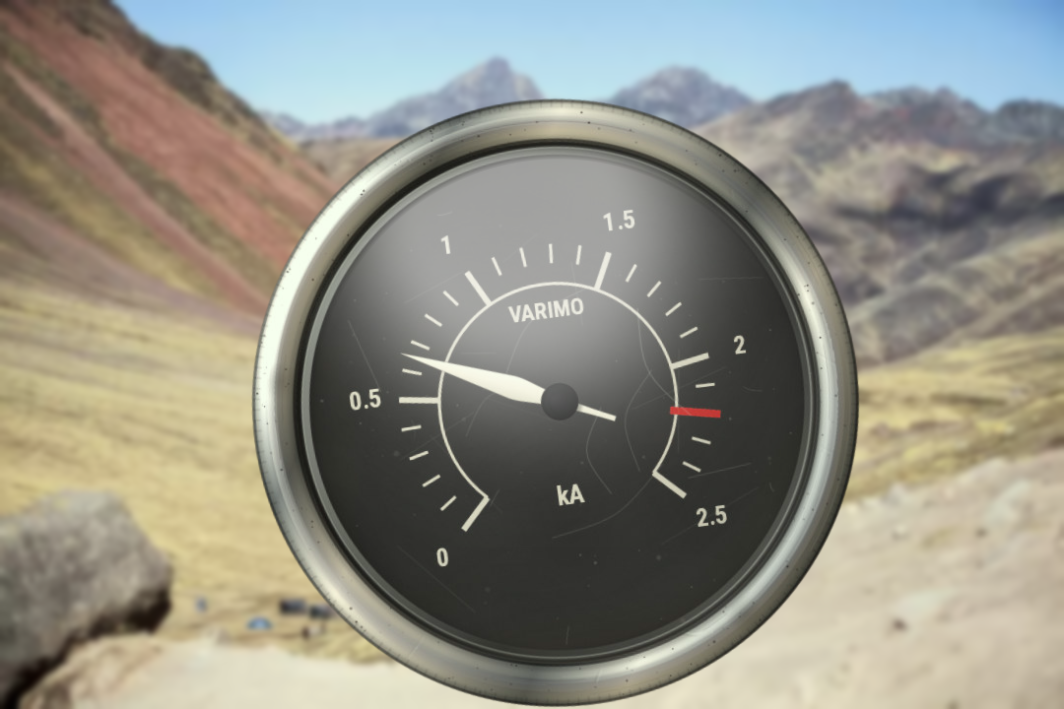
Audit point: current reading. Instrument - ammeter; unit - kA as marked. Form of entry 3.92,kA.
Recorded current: 0.65,kA
